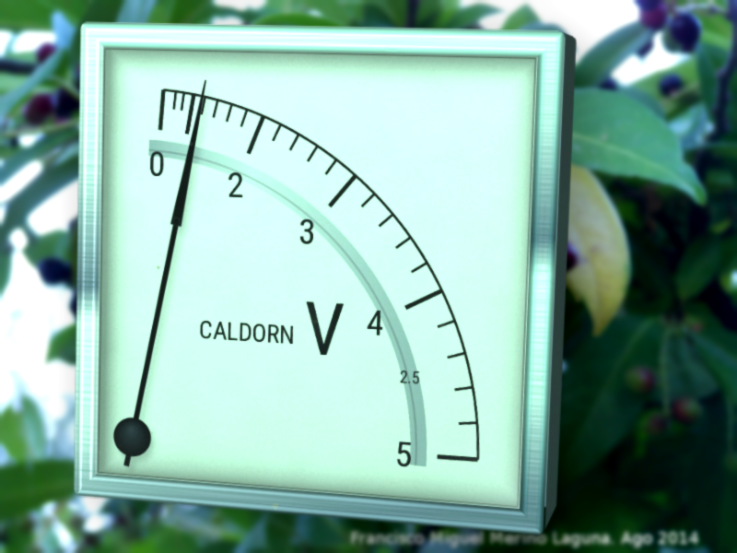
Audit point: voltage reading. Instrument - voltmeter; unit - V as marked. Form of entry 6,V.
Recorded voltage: 1.2,V
